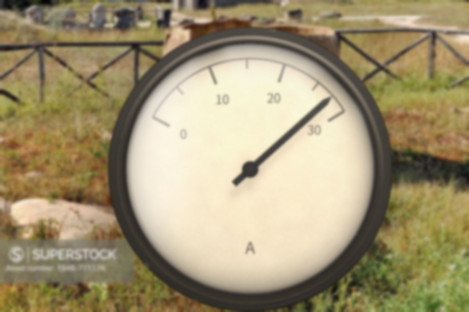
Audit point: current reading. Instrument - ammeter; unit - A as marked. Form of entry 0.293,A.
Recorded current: 27.5,A
